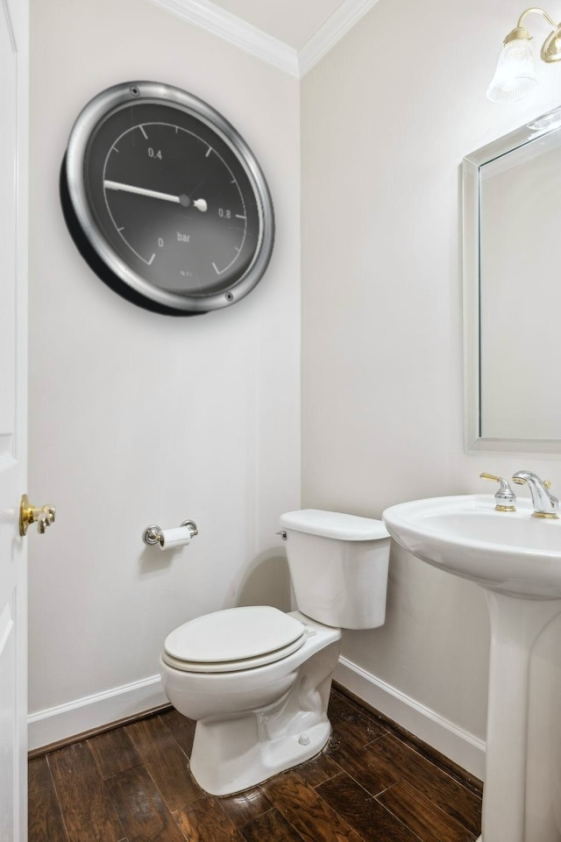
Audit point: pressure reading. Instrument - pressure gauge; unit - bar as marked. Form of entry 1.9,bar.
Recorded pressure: 0.2,bar
